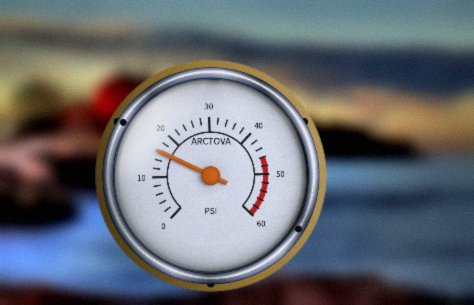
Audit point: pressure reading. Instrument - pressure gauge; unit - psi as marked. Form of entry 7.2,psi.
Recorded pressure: 16,psi
